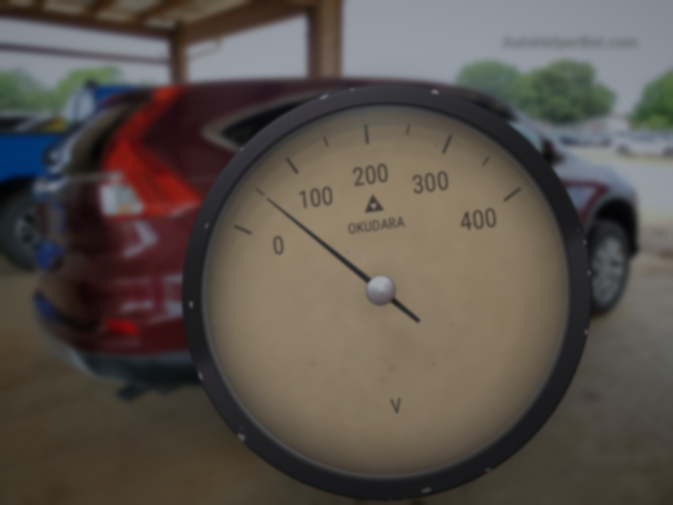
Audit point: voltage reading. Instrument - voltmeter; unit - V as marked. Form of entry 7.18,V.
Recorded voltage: 50,V
